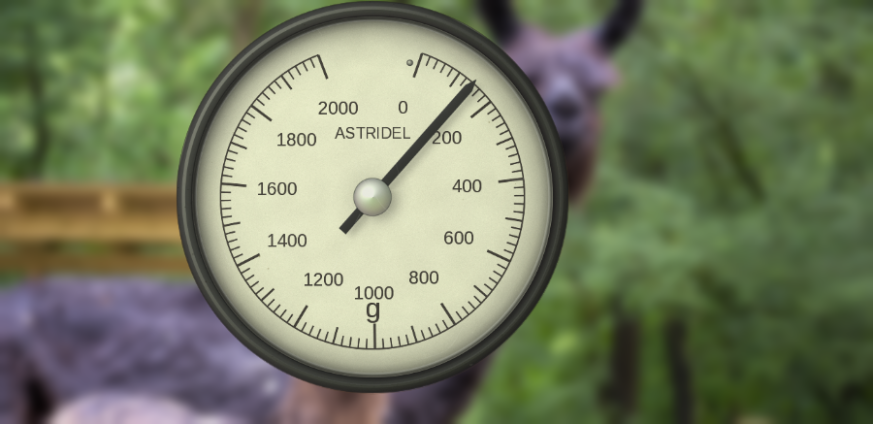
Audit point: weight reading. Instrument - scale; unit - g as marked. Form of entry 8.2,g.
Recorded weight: 140,g
